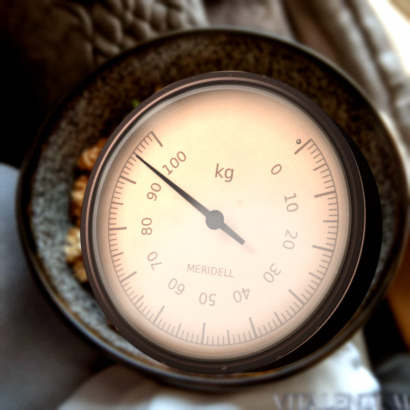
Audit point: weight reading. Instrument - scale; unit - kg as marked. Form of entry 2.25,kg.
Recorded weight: 95,kg
